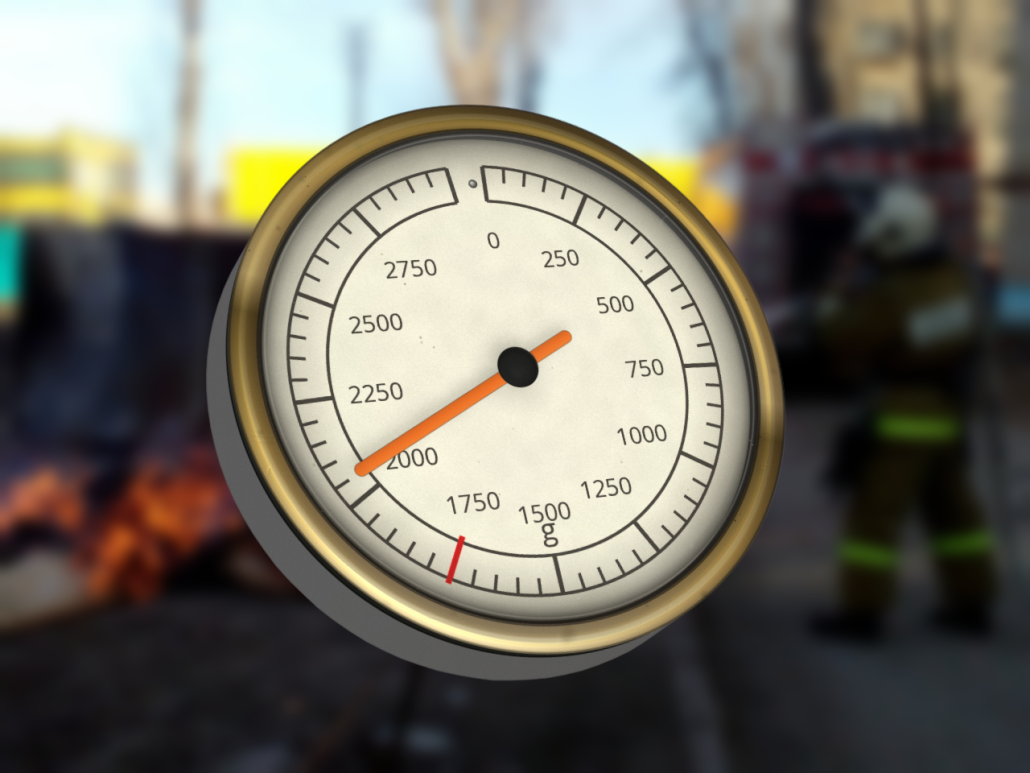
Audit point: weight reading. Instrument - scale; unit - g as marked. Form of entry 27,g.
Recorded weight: 2050,g
